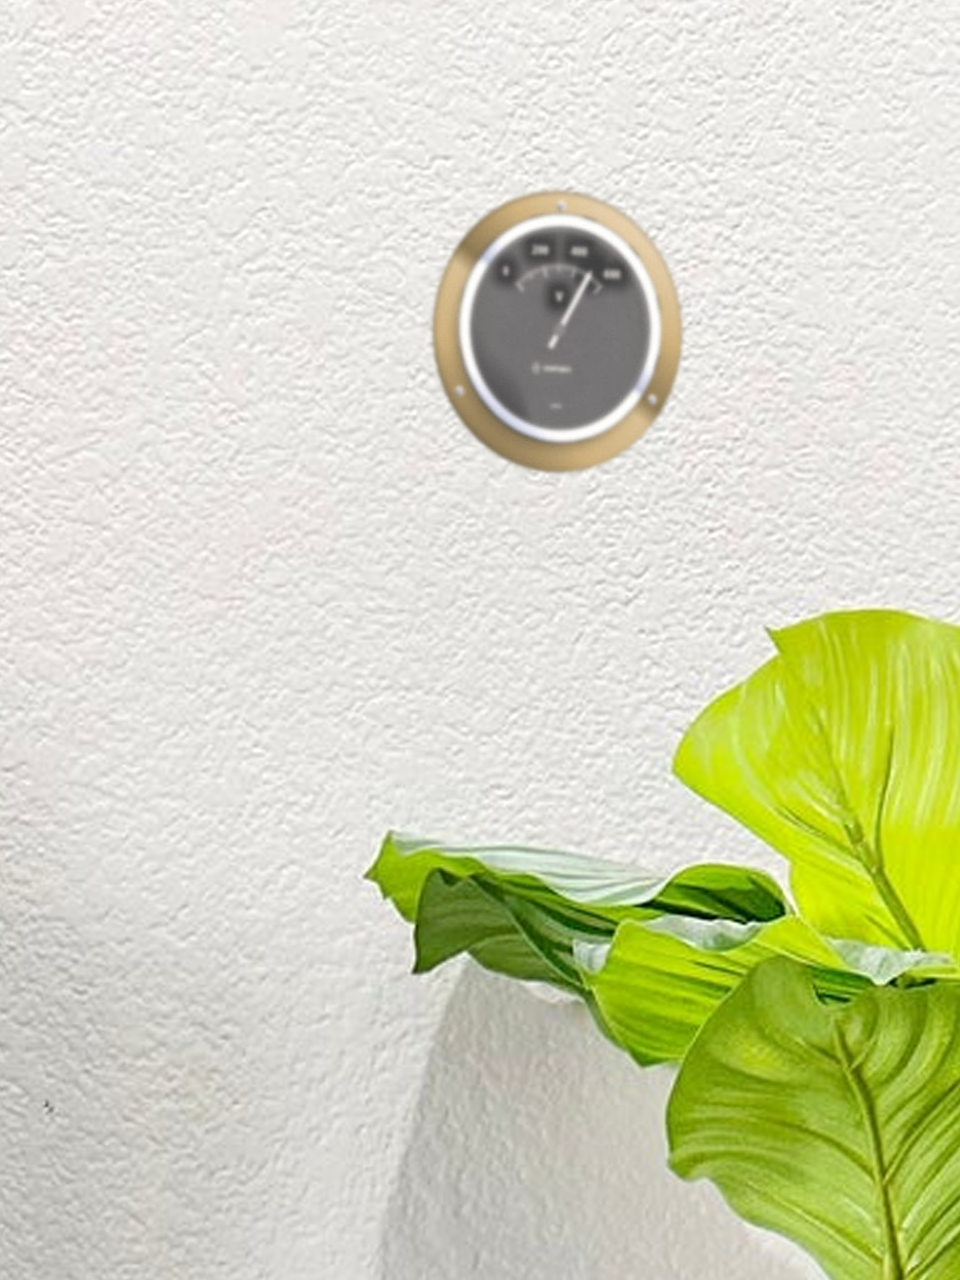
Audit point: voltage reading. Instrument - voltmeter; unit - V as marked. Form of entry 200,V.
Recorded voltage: 500,V
